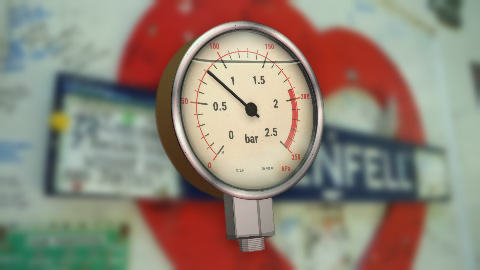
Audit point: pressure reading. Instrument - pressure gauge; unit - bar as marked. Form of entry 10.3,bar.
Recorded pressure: 0.8,bar
